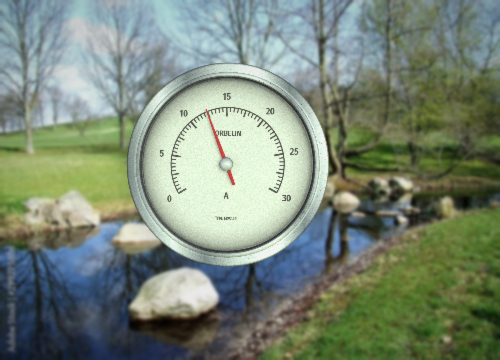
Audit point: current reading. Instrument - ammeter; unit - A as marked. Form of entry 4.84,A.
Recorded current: 12.5,A
